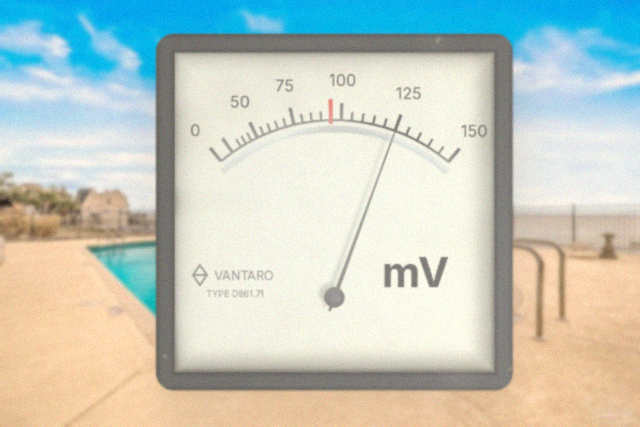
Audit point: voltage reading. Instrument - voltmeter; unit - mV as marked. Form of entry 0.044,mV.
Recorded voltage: 125,mV
